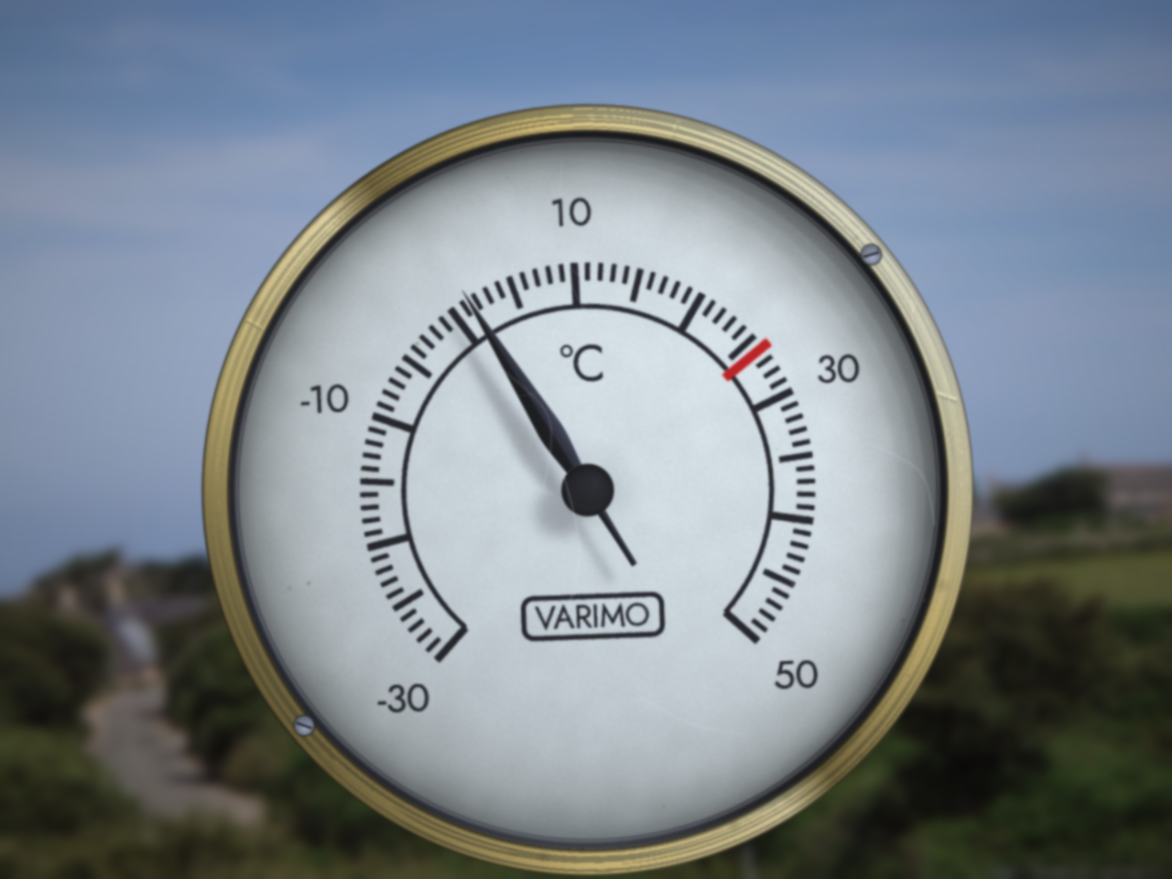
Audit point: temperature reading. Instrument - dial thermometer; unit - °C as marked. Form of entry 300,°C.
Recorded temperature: 1.5,°C
